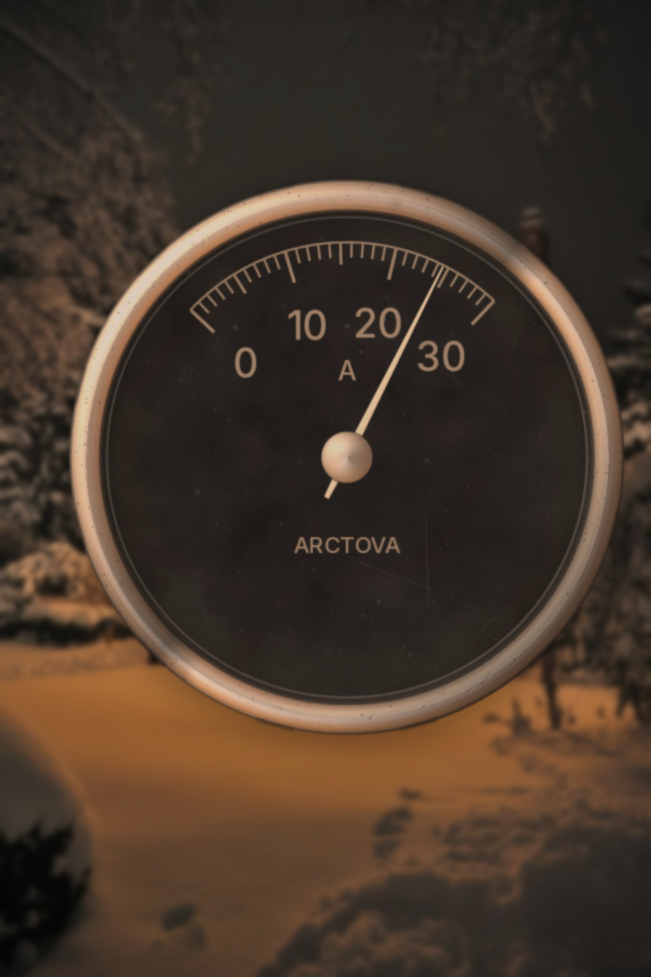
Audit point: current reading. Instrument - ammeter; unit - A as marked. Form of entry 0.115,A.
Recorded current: 24.5,A
